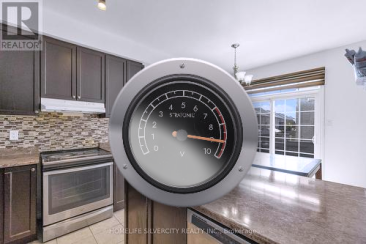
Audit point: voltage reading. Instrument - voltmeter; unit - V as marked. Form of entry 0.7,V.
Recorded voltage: 9,V
